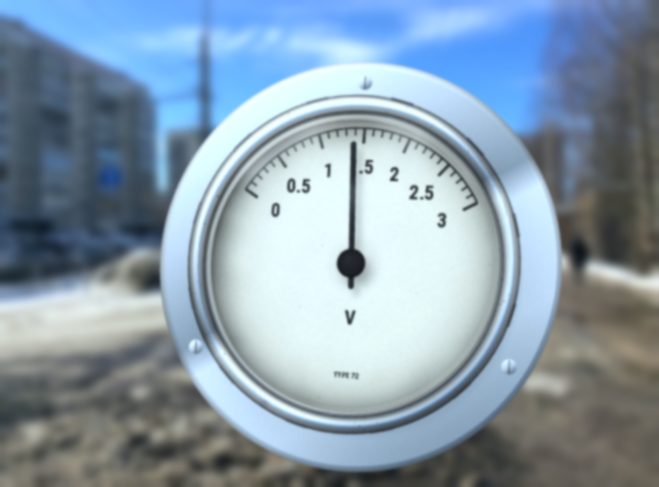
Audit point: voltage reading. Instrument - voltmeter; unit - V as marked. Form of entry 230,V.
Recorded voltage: 1.4,V
